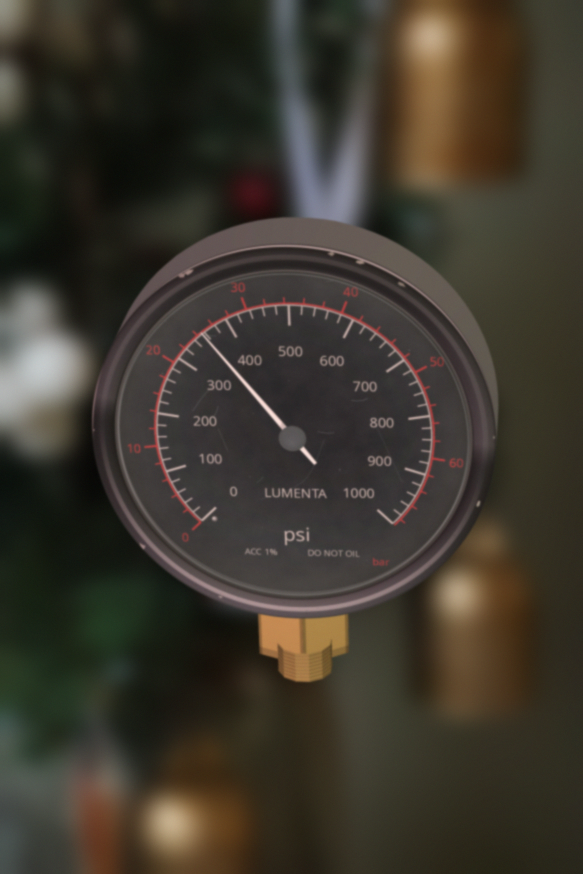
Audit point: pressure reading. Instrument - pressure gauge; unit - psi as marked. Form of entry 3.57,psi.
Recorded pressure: 360,psi
